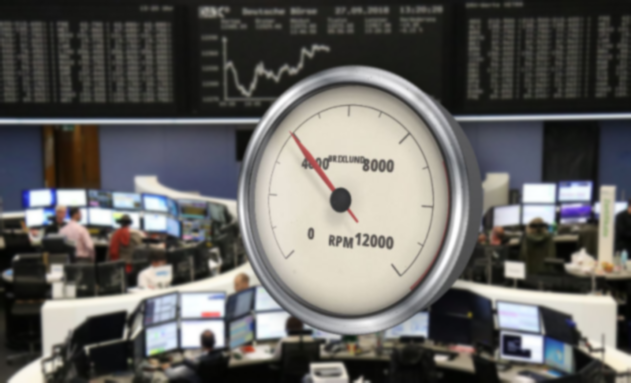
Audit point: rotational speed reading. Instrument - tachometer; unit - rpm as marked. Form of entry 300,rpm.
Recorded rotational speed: 4000,rpm
